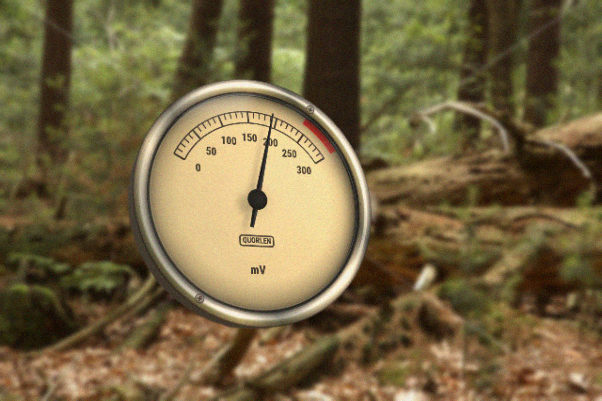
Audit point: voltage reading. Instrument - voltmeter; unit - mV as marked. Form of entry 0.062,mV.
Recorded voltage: 190,mV
